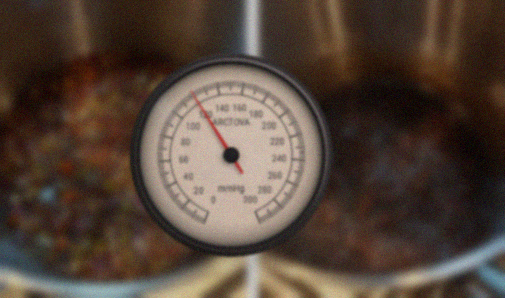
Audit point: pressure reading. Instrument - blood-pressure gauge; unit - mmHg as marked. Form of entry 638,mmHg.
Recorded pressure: 120,mmHg
